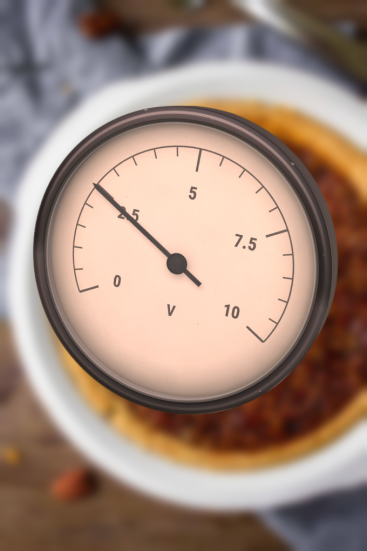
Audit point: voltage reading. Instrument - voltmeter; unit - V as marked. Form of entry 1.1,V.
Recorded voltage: 2.5,V
